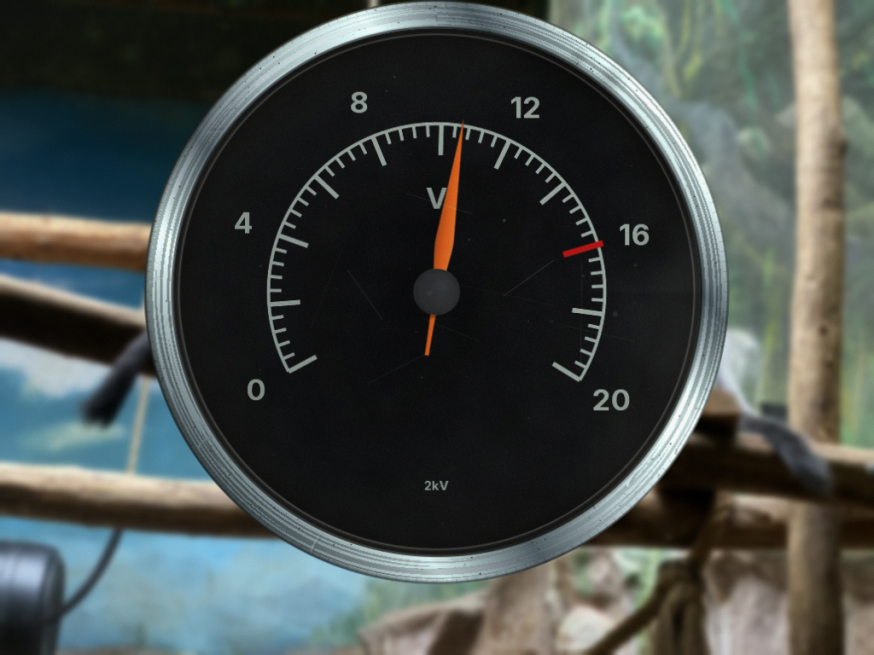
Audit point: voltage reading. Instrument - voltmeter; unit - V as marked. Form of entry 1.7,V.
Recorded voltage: 10.6,V
